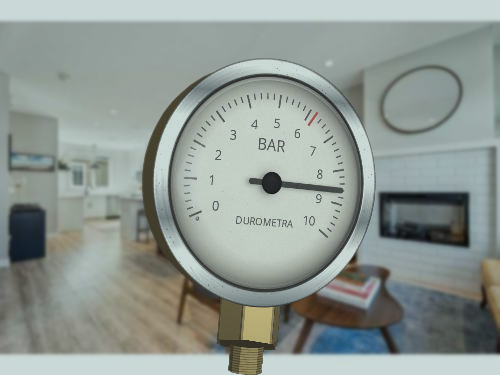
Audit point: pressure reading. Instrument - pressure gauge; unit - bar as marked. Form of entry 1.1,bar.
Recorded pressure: 8.6,bar
